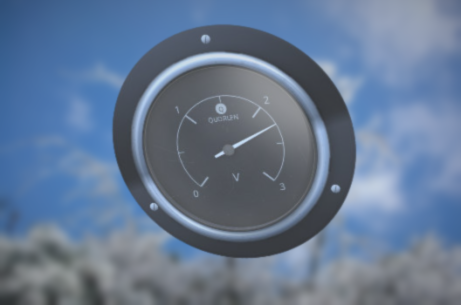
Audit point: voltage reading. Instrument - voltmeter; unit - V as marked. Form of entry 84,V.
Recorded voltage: 2.25,V
